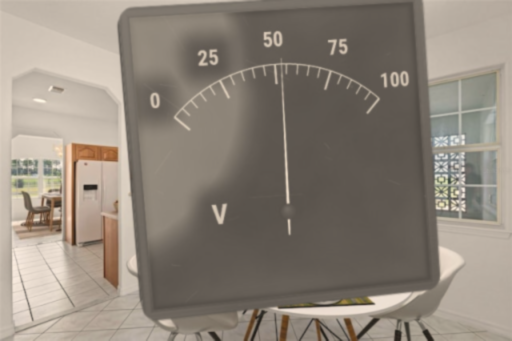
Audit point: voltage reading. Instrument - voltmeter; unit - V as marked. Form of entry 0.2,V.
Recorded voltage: 52.5,V
